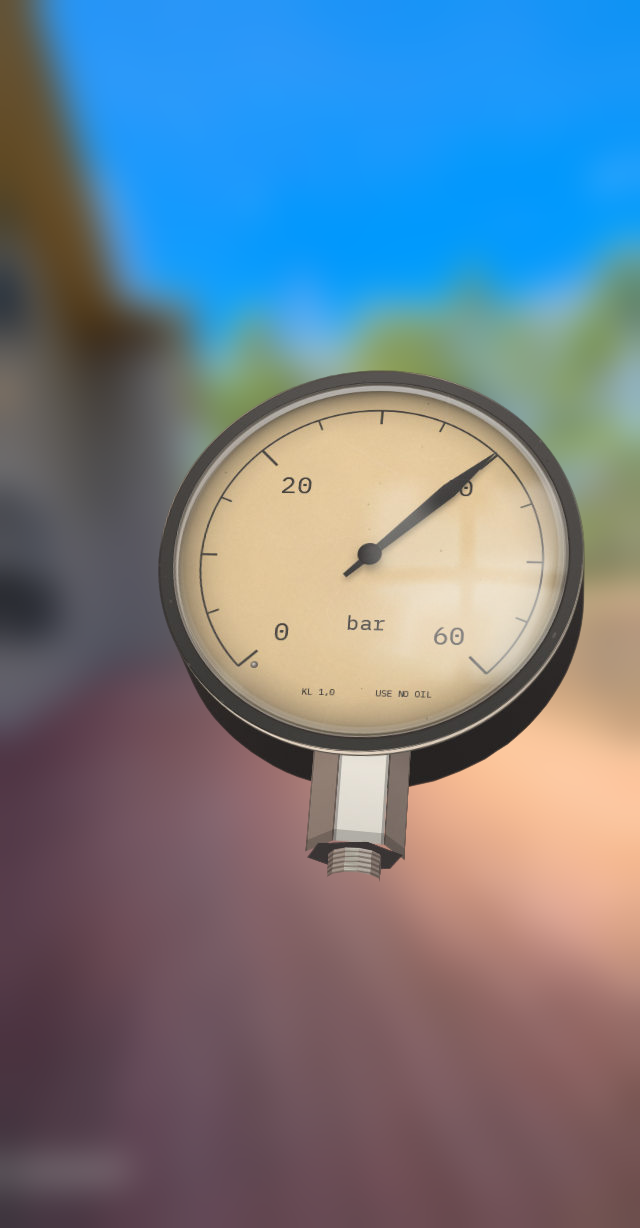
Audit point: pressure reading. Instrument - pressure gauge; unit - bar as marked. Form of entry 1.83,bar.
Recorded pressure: 40,bar
